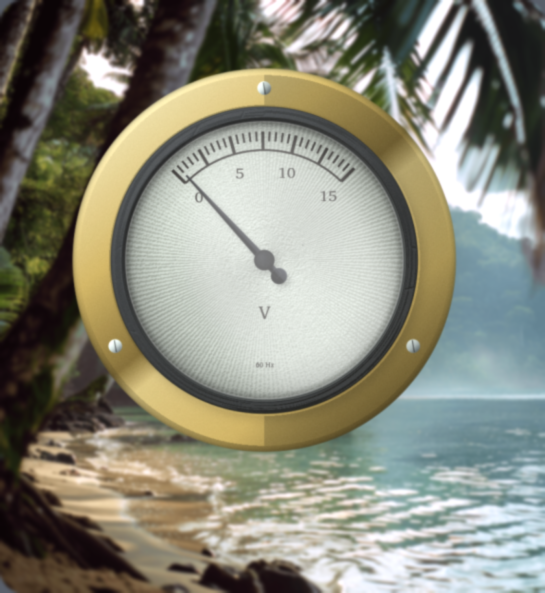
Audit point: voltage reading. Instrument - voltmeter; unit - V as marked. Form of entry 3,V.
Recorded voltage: 0.5,V
